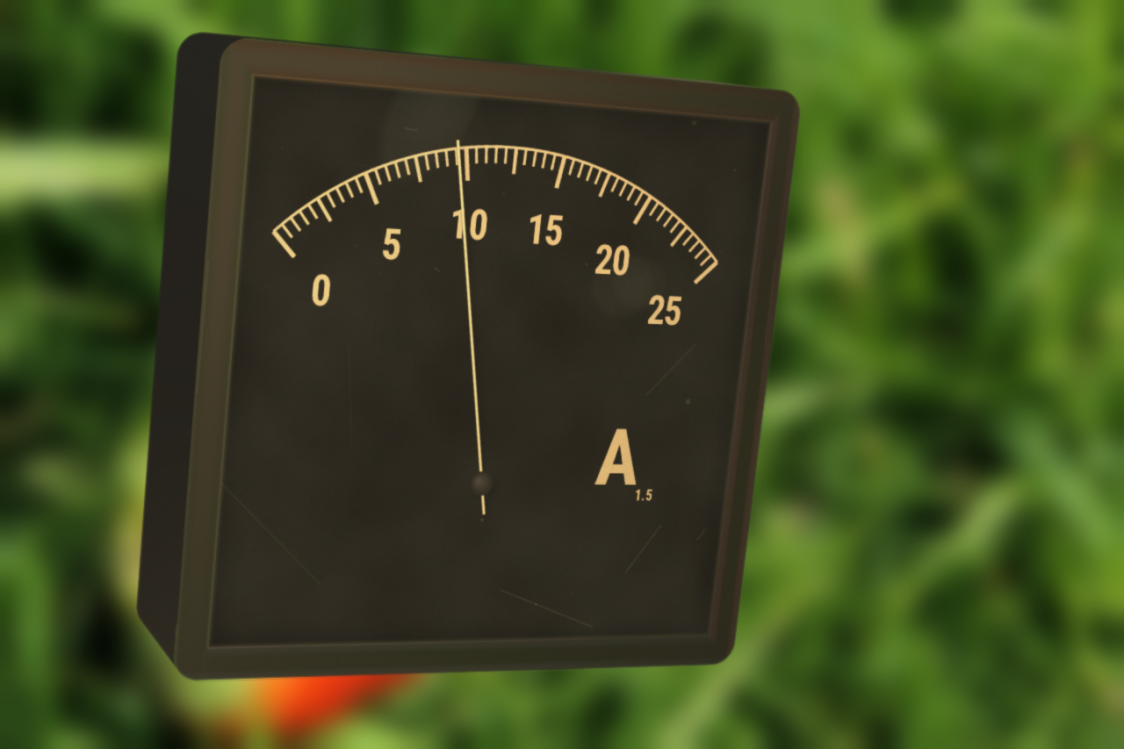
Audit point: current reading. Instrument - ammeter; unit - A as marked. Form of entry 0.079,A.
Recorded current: 9.5,A
